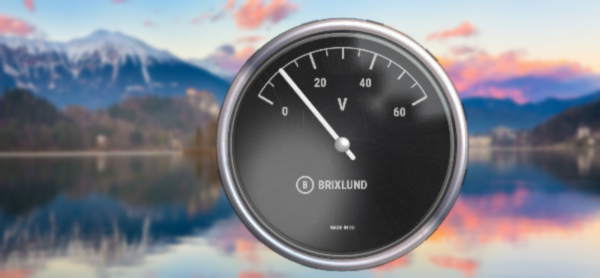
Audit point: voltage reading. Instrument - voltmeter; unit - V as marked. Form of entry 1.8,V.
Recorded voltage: 10,V
